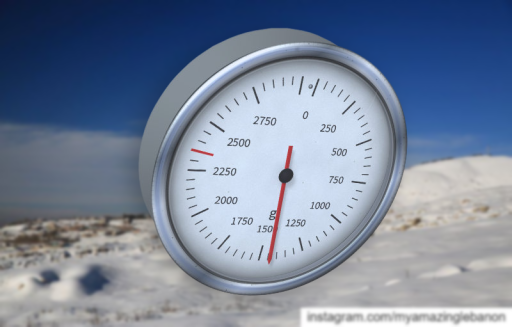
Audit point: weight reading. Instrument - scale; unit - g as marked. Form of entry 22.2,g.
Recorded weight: 1450,g
